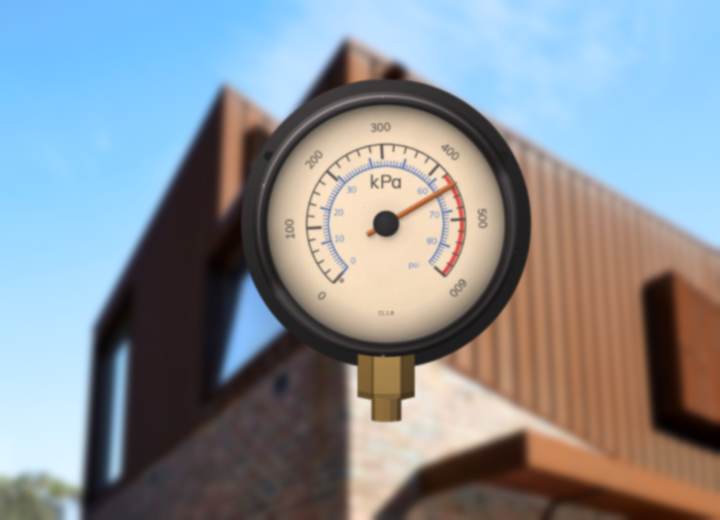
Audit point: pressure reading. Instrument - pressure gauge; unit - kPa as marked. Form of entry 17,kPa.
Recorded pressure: 440,kPa
